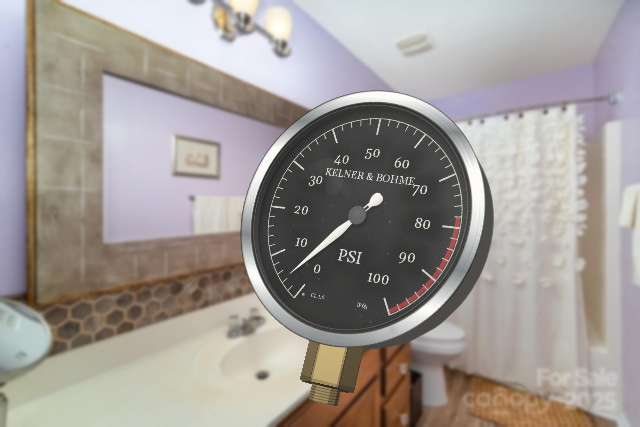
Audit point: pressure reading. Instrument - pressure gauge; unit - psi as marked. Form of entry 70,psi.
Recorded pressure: 4,psi
